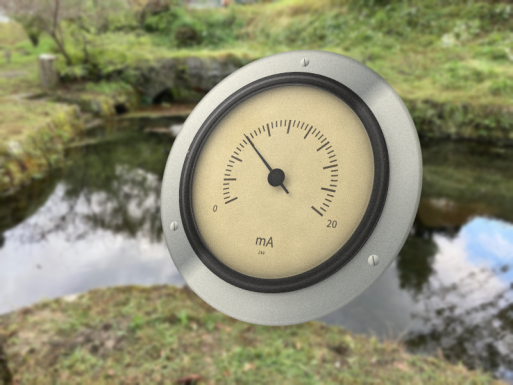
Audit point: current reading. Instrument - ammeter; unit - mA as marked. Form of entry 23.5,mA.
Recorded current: 6,mA
